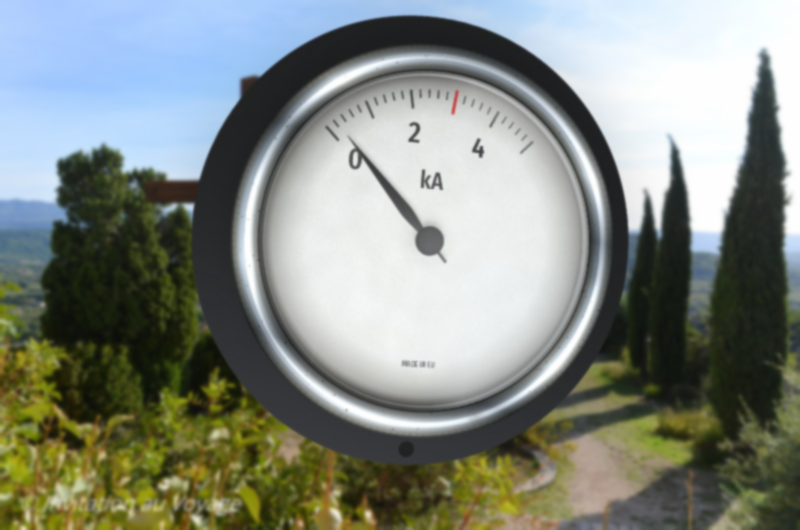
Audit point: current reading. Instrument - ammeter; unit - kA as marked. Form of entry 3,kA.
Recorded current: 0.2,kA
